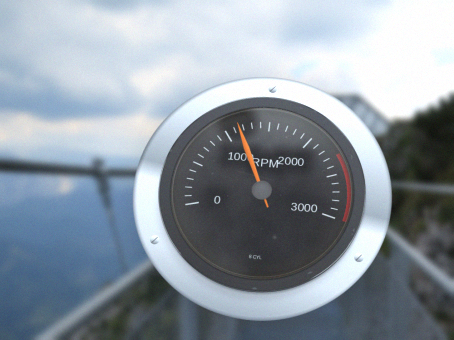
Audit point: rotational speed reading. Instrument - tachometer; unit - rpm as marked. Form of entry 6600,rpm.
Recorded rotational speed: 1150,rpm
